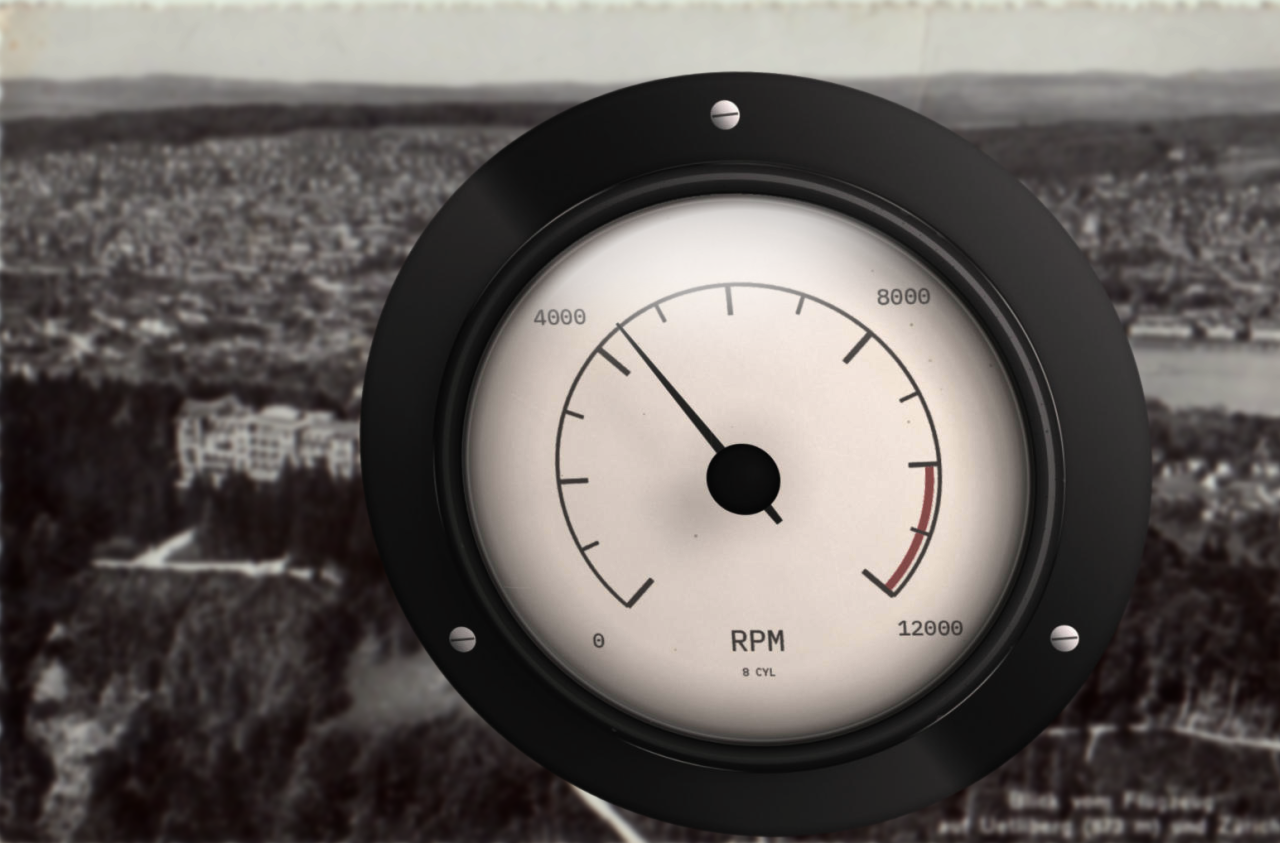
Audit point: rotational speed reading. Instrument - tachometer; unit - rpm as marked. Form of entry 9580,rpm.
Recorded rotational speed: 4500,rpm
